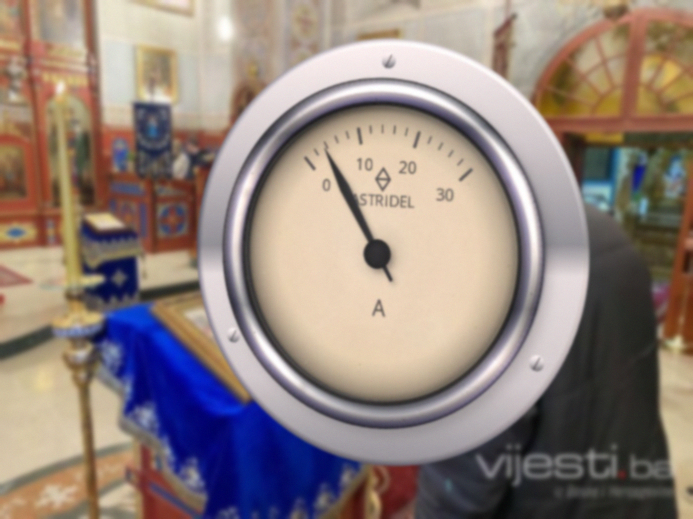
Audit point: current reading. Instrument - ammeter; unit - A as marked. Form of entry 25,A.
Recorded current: 4,A
